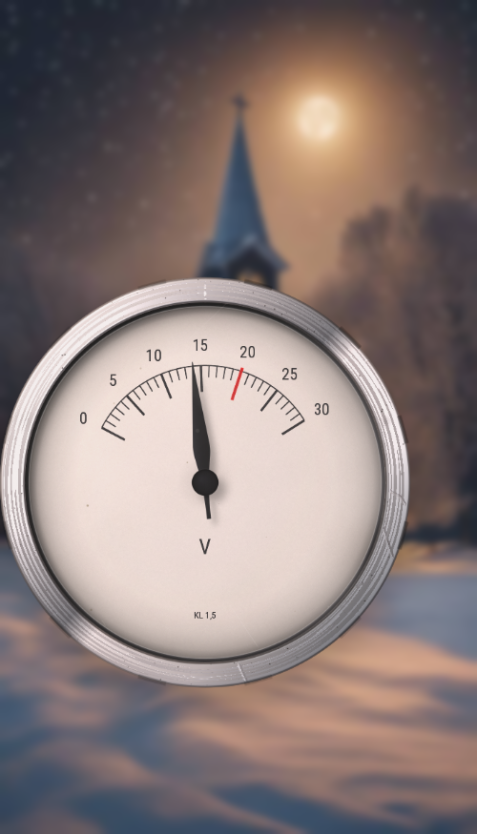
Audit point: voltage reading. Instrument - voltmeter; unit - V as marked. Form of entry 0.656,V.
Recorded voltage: 14,V
